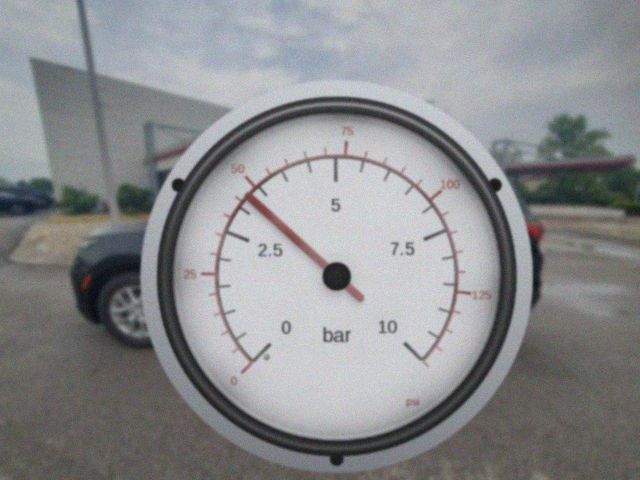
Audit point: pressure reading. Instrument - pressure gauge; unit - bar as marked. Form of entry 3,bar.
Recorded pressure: 3.25,bar
